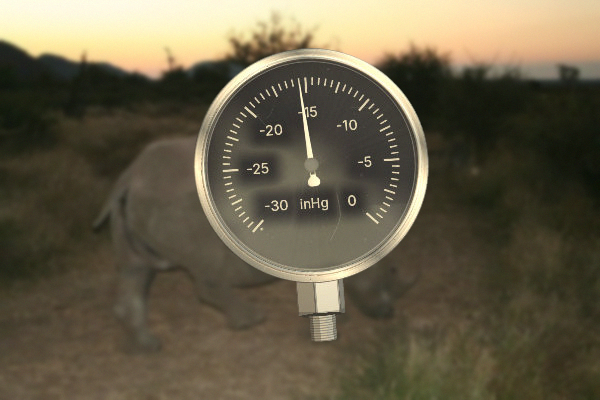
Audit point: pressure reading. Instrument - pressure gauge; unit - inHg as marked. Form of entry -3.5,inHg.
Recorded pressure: -15.5,inHg
